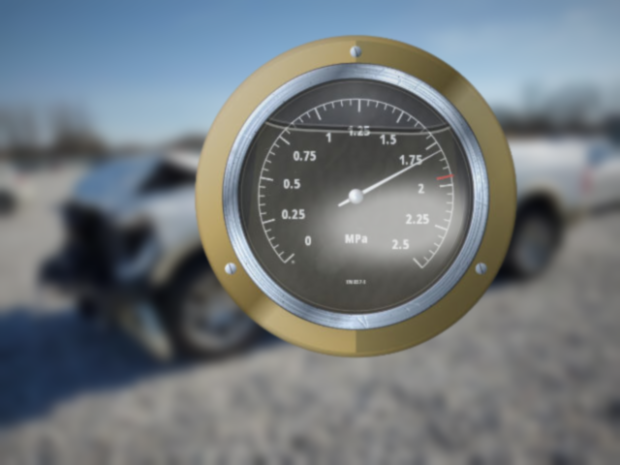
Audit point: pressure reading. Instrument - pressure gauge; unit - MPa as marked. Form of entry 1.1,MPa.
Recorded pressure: 1.8,MPa
